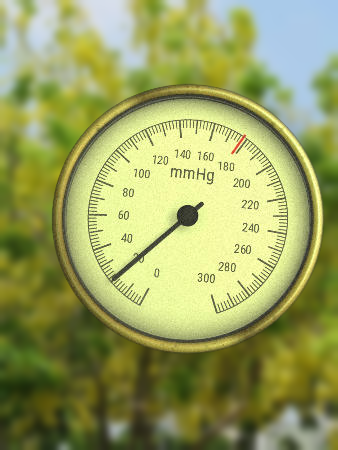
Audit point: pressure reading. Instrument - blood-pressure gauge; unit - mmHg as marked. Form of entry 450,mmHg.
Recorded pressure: 20,mmHg
